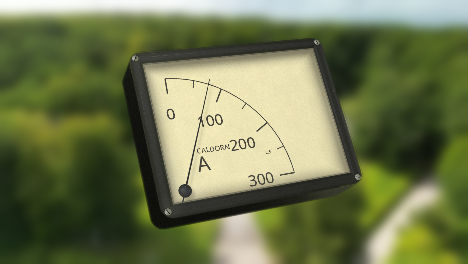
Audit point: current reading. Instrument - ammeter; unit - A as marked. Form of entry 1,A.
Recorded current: 75,A
